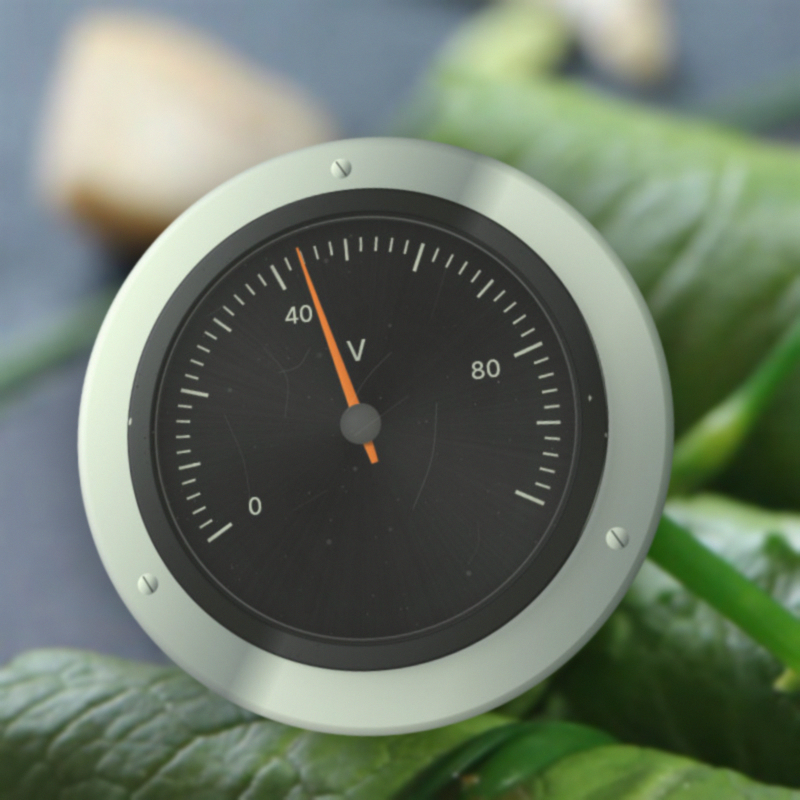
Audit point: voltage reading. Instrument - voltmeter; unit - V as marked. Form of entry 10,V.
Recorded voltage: 44,V
